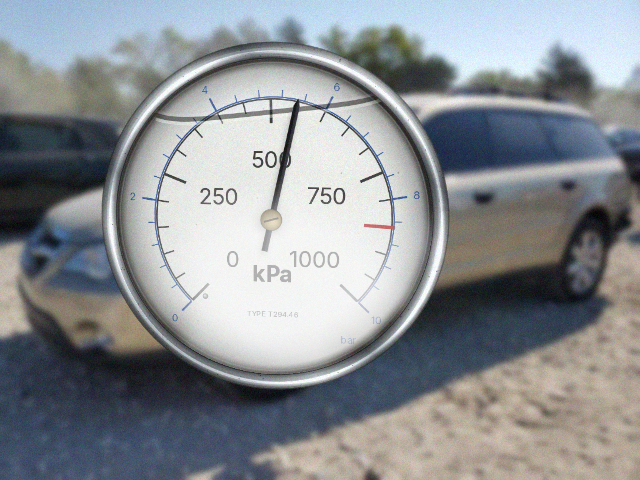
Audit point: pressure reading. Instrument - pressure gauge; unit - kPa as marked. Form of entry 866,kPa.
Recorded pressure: 550,kPa
